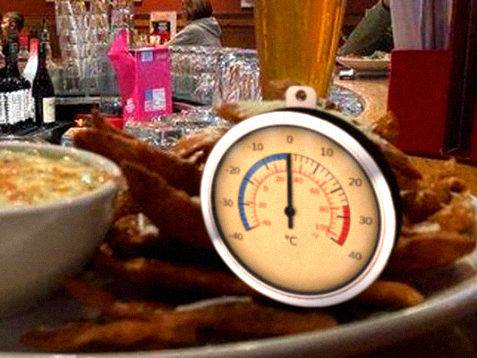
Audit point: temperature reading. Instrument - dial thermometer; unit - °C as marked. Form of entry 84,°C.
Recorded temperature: 0,°C
